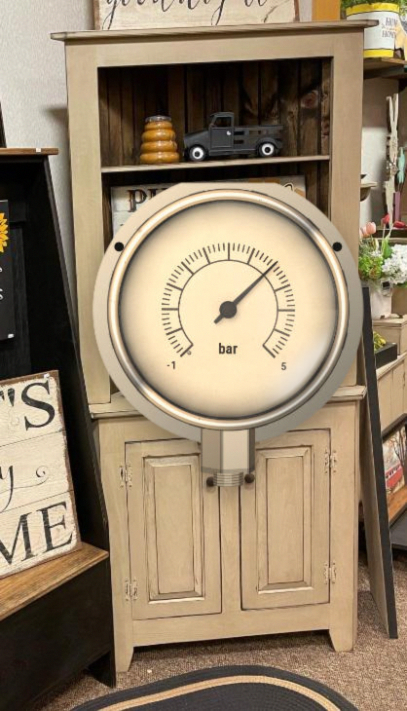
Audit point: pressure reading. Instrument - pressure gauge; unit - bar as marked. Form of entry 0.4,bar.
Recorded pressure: 3,bar
